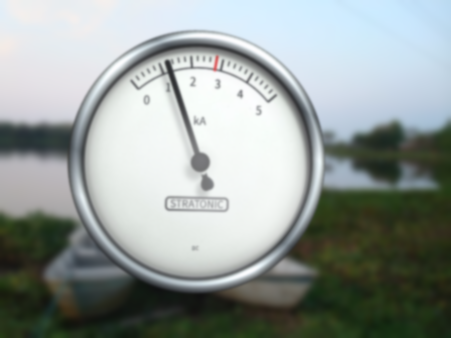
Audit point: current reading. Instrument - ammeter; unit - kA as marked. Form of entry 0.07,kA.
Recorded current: 1.2,kA
